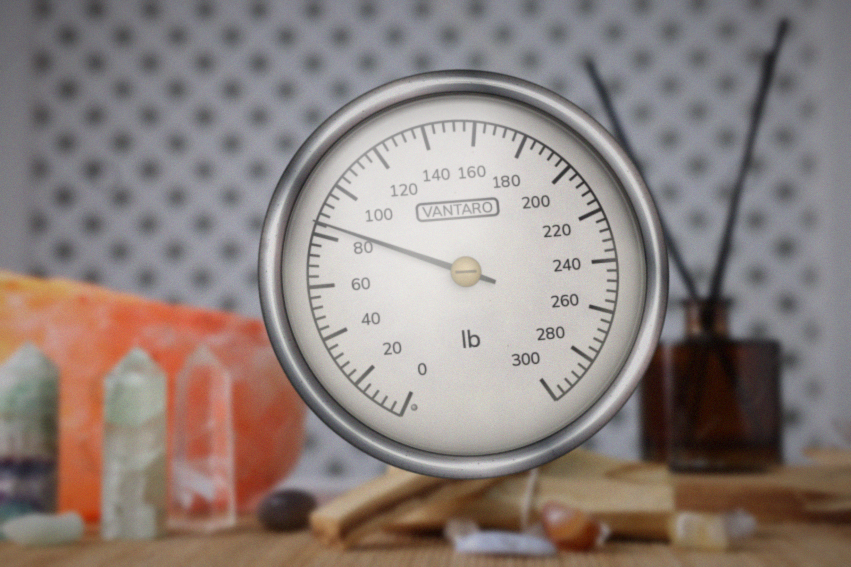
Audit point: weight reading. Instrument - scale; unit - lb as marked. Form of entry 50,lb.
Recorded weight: 84,lb
